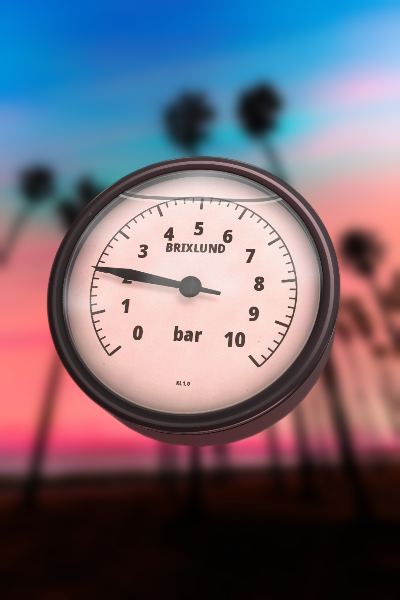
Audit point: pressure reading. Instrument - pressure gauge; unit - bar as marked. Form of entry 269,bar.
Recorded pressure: 2,bar
